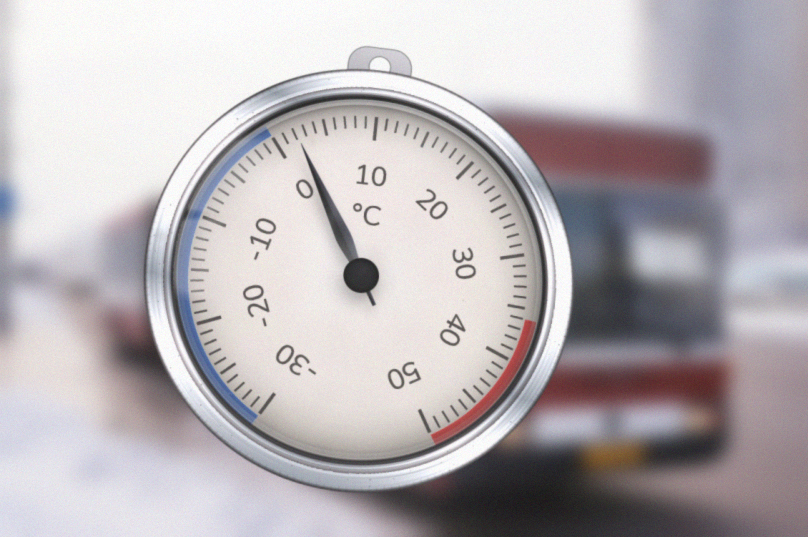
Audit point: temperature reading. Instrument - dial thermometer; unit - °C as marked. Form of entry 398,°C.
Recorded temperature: 2,°C
